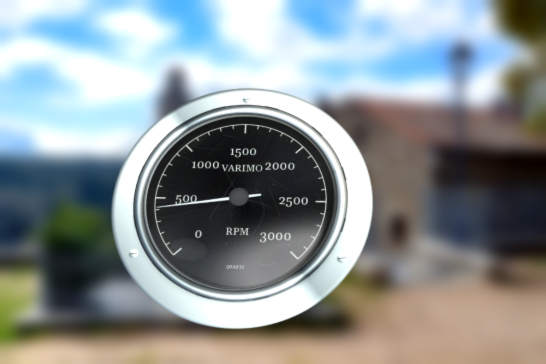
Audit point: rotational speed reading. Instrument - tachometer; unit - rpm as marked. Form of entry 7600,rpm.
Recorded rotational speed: 400,rpm
